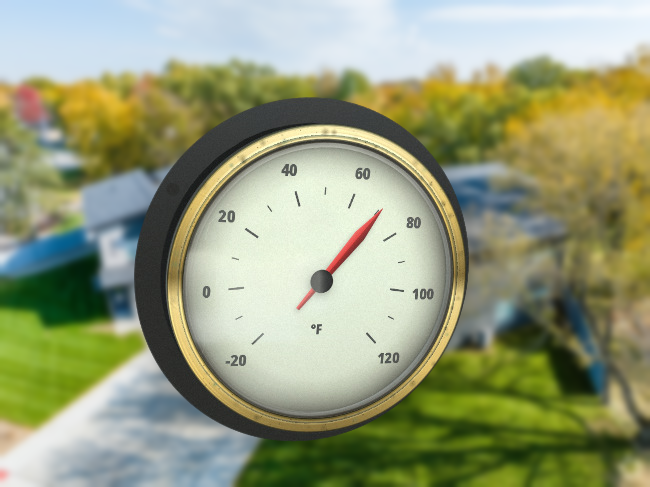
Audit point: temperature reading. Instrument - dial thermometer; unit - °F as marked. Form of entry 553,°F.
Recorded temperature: 70,°F
